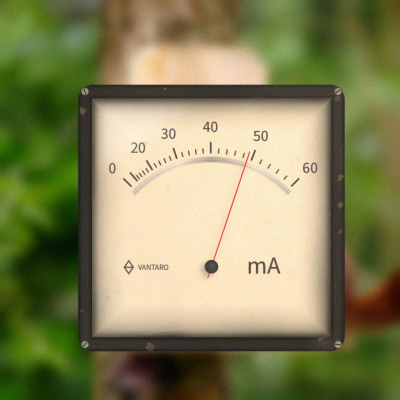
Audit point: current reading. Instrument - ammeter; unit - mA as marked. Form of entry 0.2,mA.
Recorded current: 49,mA
